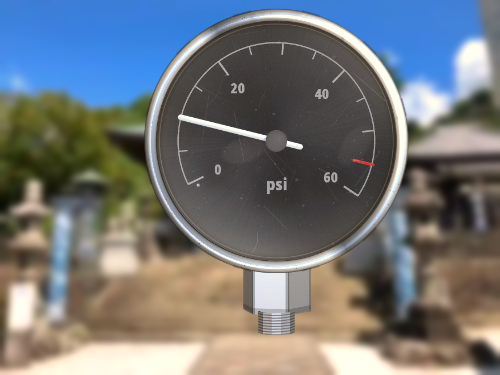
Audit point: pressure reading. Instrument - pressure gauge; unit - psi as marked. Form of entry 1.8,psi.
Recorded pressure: 10,psi
